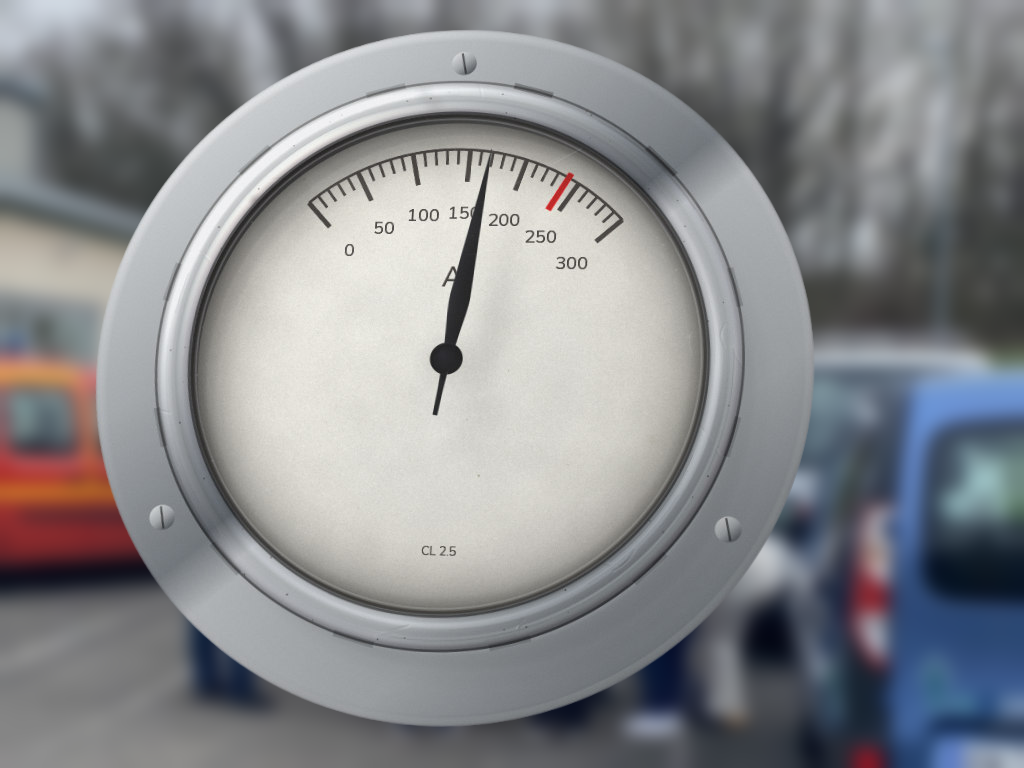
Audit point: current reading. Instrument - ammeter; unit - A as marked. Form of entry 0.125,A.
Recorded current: 170,A
